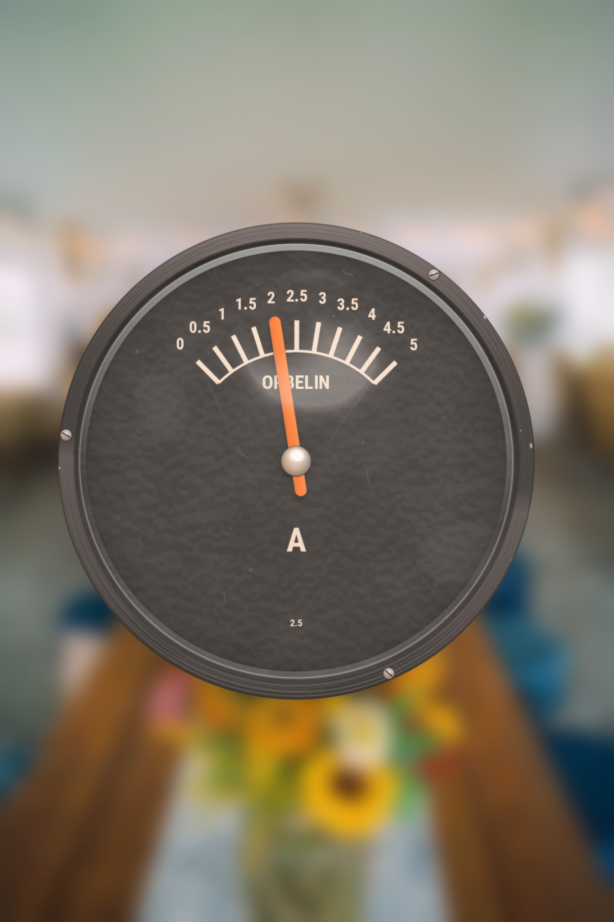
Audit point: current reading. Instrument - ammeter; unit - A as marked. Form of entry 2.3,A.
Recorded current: 2,A
